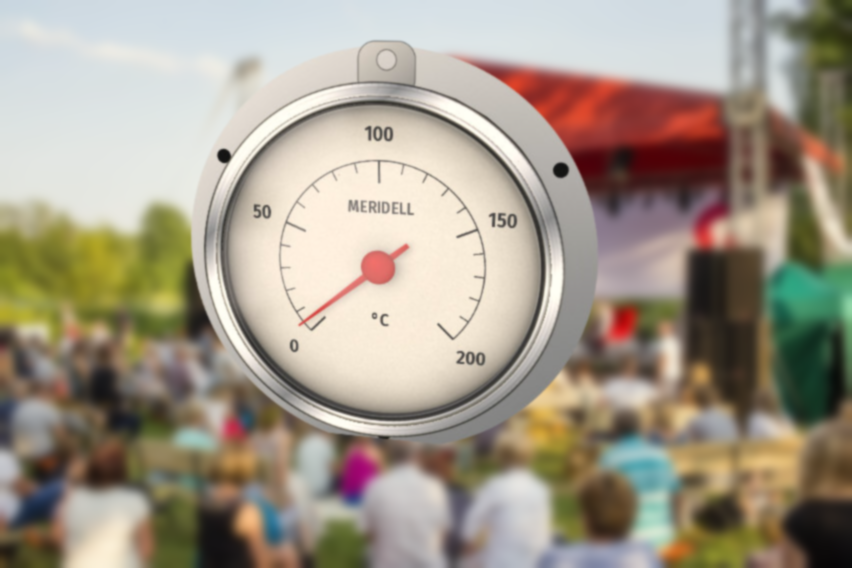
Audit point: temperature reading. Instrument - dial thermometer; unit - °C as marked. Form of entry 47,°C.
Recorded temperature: 5,°C
